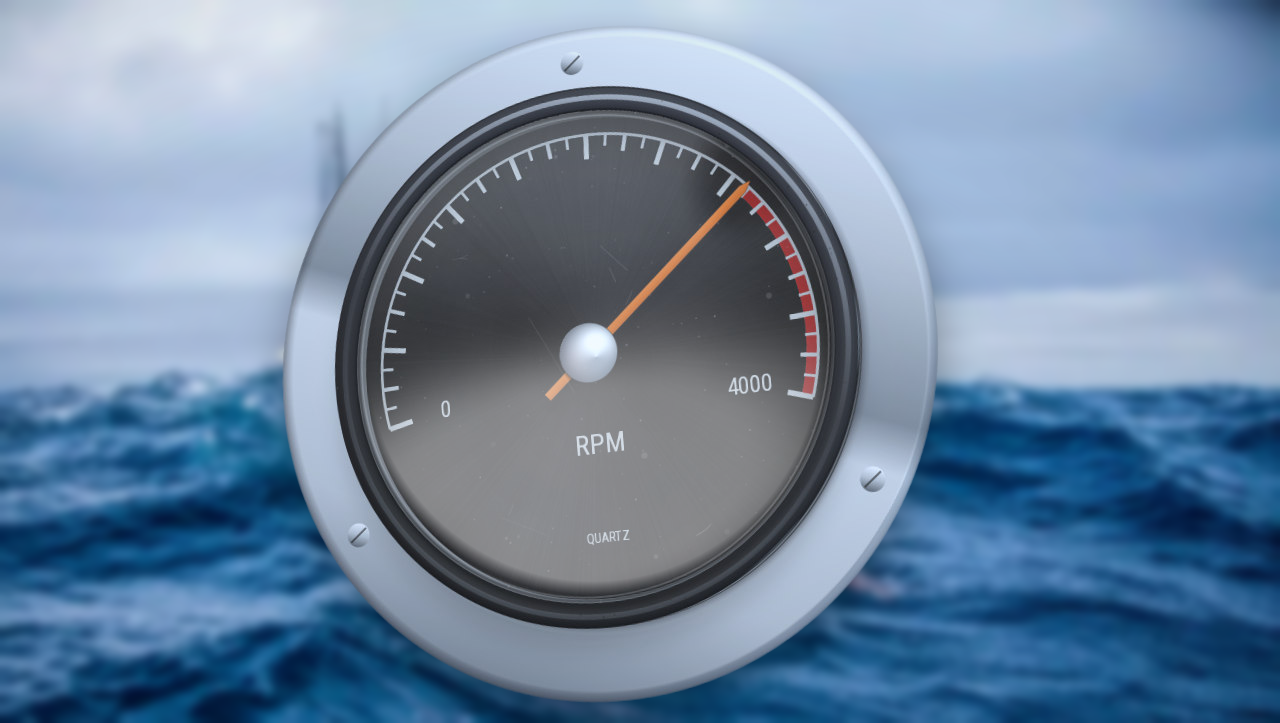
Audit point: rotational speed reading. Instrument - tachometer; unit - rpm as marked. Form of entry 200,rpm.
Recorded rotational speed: 2900,rpm
